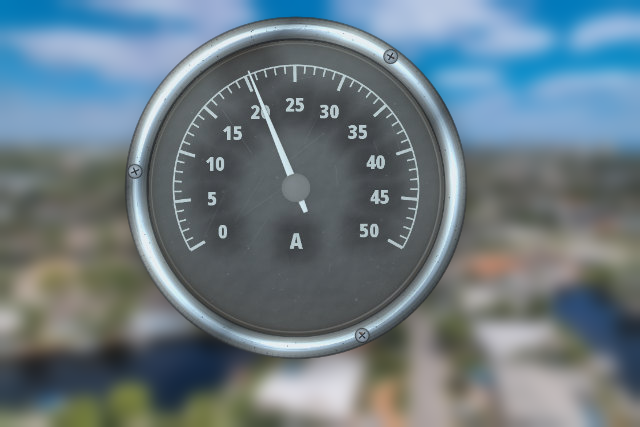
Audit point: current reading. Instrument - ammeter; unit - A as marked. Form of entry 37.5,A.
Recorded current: 20.5,A
